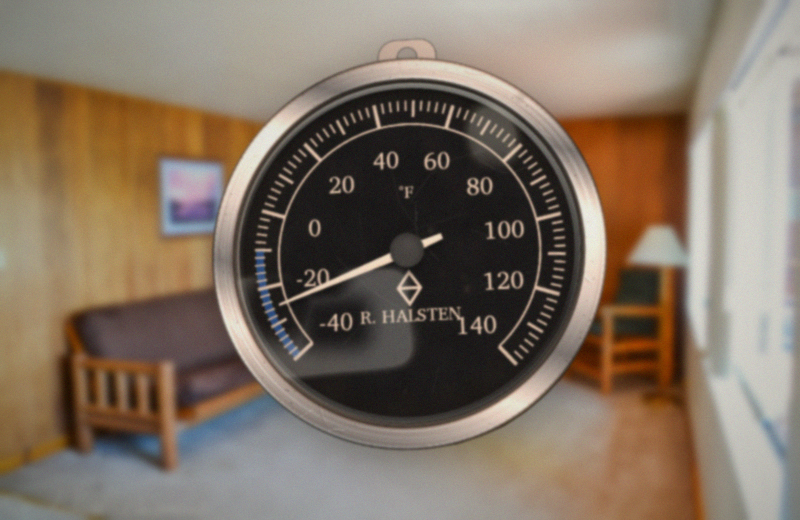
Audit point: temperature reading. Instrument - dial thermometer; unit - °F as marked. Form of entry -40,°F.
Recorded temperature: -26,°F
